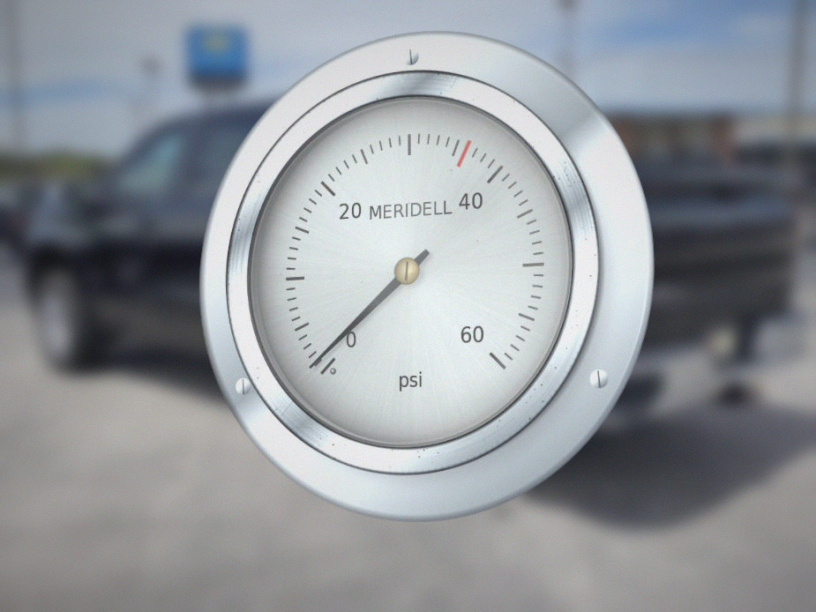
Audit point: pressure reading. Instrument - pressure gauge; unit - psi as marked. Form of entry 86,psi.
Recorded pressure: 1,psi
